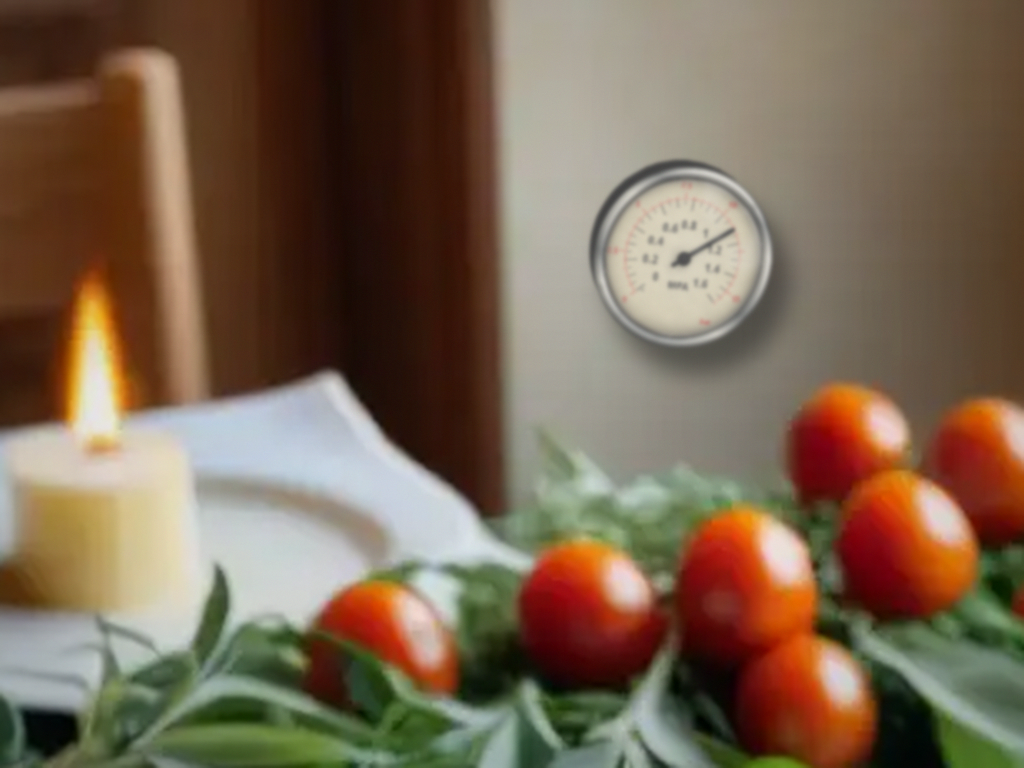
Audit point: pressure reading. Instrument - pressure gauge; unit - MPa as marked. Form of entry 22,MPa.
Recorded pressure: 1.1,MPa
